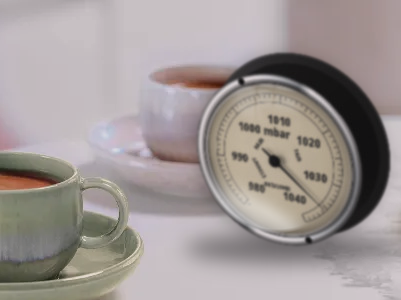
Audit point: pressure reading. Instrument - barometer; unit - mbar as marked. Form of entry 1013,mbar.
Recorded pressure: 1035,mbar
